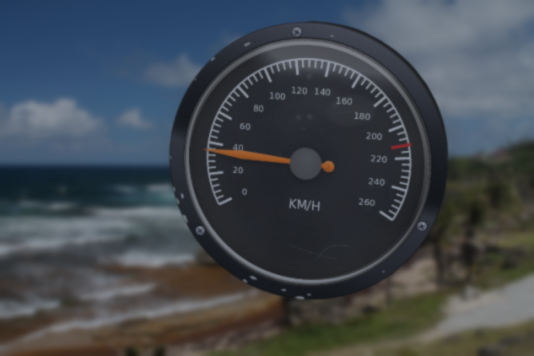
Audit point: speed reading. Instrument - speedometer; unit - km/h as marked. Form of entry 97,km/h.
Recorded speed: 36,km/h
